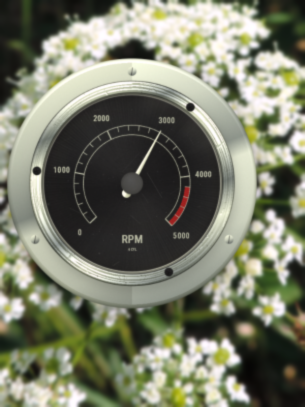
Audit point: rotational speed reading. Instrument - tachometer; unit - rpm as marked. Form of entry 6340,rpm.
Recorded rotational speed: 3000,rpm
